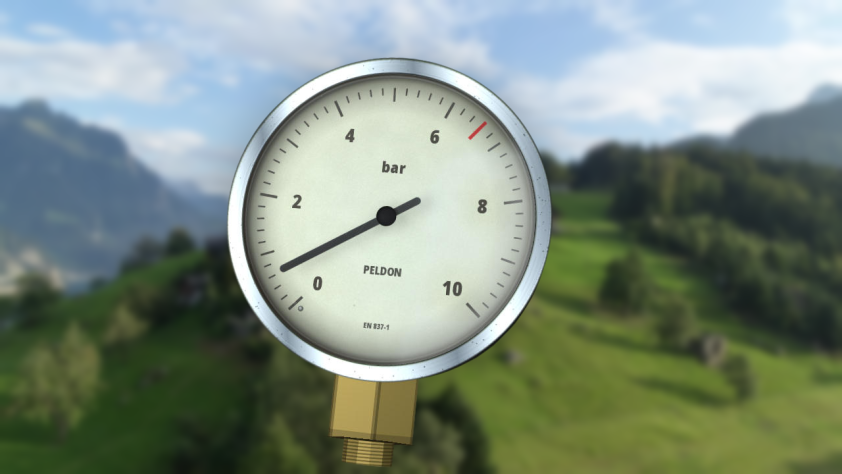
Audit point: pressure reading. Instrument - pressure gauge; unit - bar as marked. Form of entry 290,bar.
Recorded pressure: 0.6,bar
